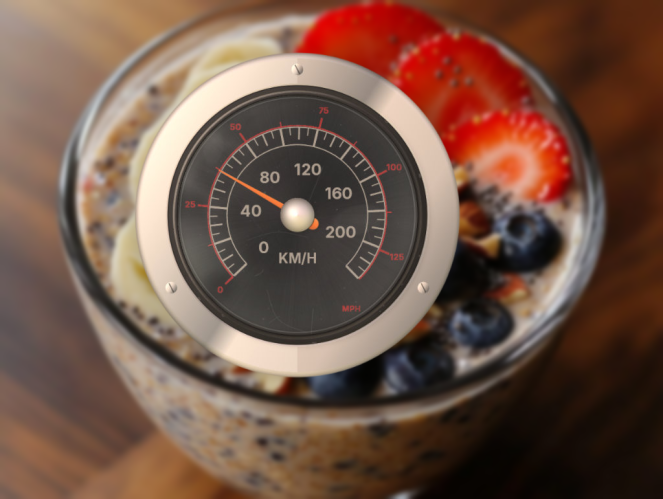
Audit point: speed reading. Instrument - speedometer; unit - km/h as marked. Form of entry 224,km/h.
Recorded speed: 60,km/h
